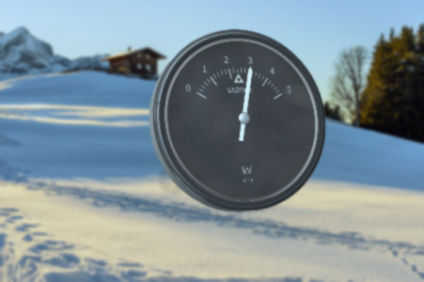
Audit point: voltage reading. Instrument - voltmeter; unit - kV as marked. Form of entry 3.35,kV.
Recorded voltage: 3,kV
